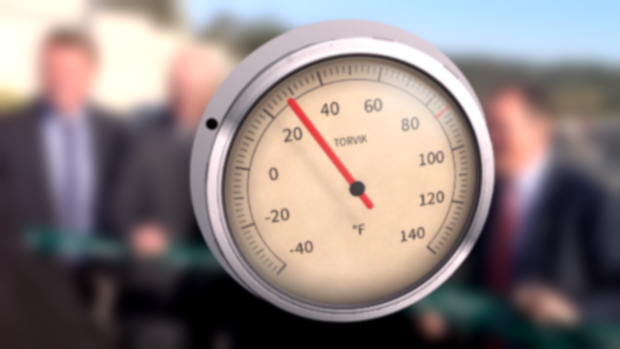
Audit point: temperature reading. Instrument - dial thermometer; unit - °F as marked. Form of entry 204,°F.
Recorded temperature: 28,°F
